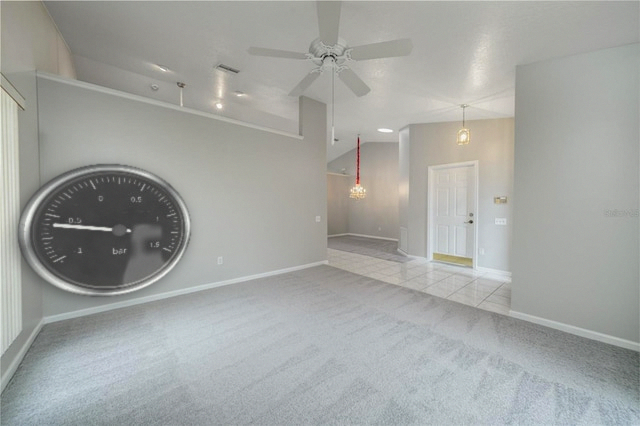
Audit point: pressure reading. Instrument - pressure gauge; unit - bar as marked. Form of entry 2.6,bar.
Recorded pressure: -0.6,bar
